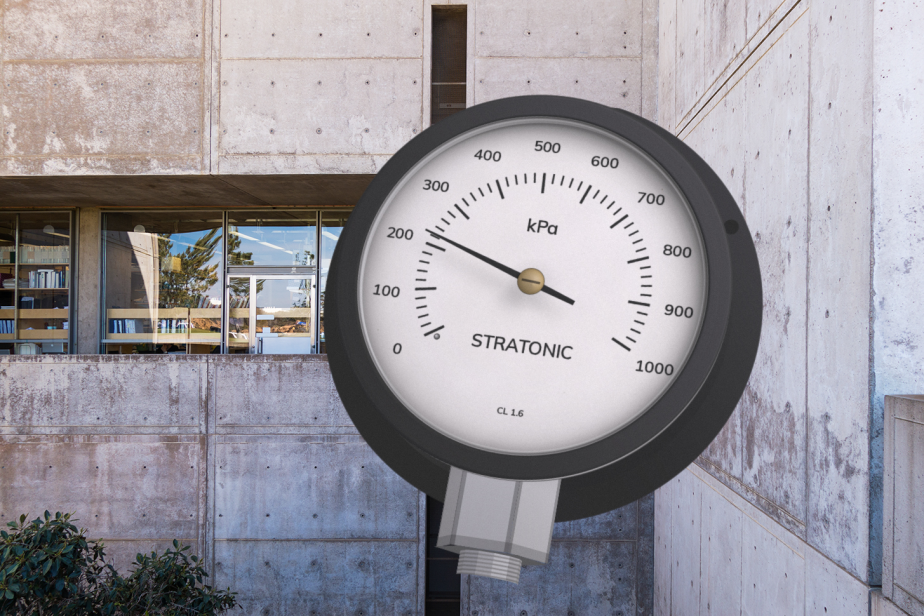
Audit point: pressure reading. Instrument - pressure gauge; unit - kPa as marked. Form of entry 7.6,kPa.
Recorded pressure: 220,kPa
